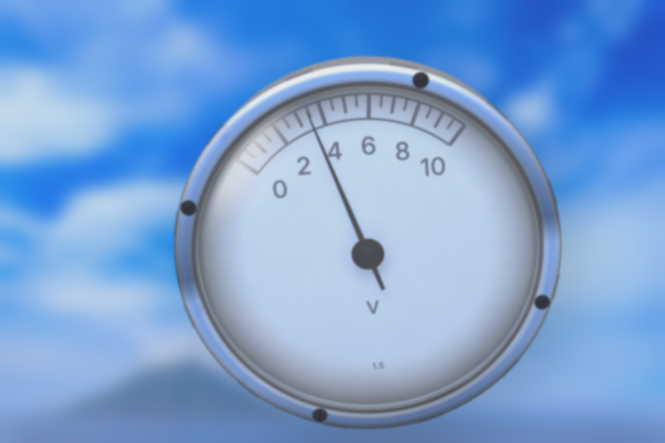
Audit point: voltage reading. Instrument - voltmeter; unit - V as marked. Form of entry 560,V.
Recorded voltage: 3.5,V
